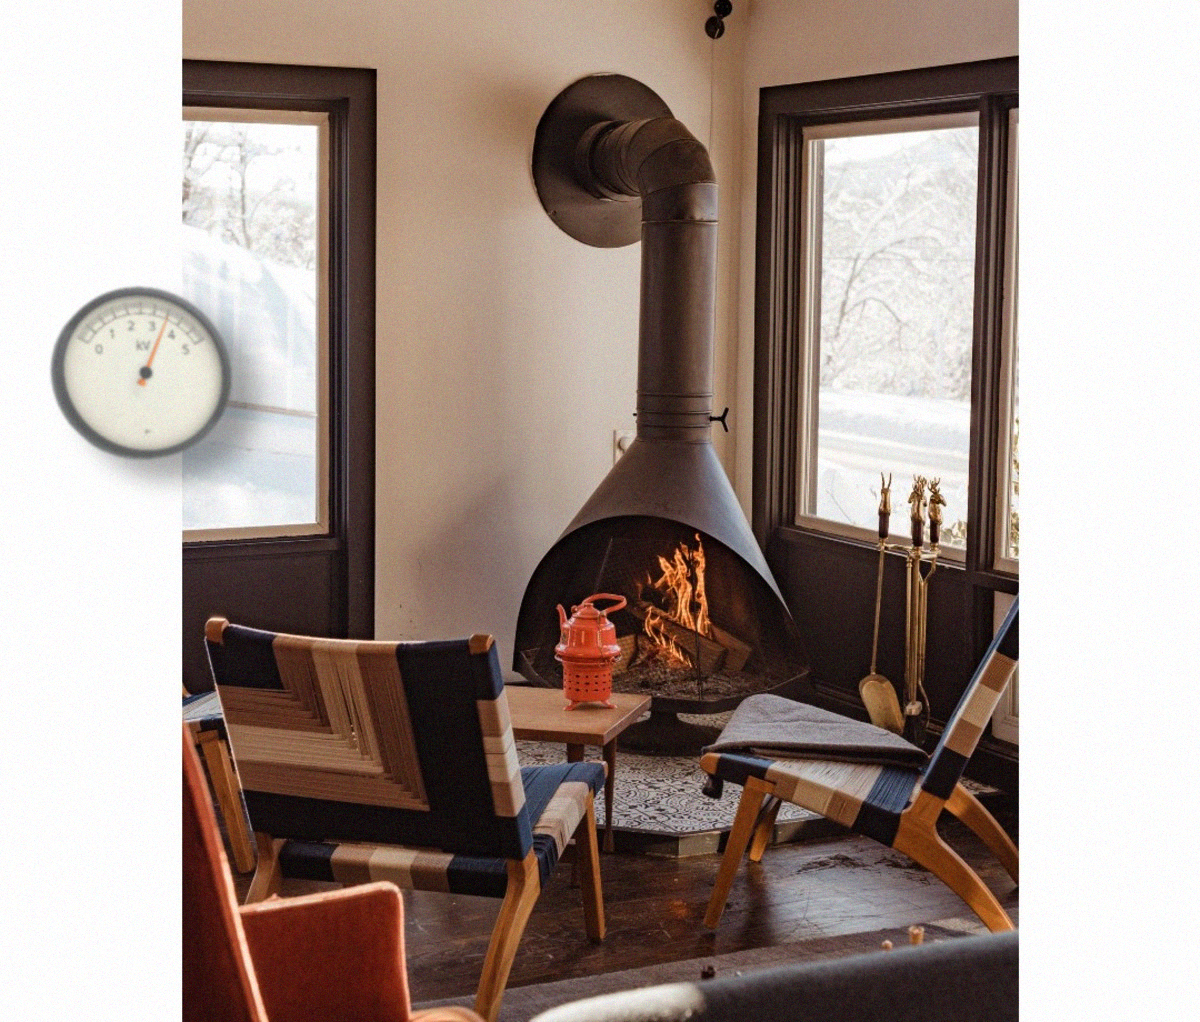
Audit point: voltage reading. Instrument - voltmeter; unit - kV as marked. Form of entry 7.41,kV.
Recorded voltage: 3.5,kV
